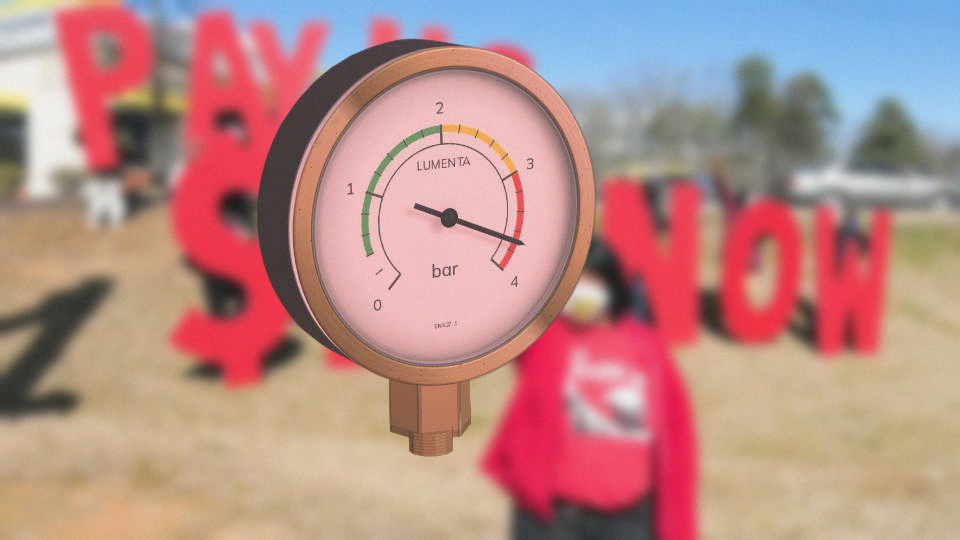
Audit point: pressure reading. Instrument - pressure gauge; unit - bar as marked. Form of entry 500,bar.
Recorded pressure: 3.7,bar
